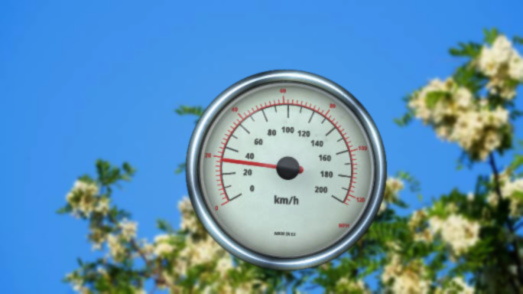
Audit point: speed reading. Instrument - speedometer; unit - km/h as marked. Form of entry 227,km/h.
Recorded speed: 30,km/h
